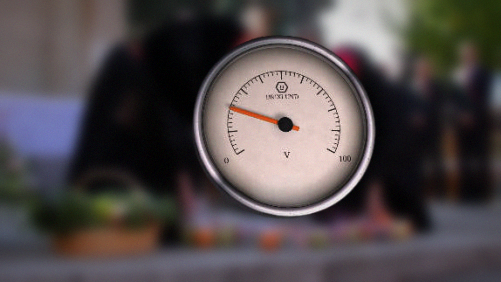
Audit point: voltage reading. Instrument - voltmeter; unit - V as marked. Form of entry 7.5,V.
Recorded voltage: 20,V
